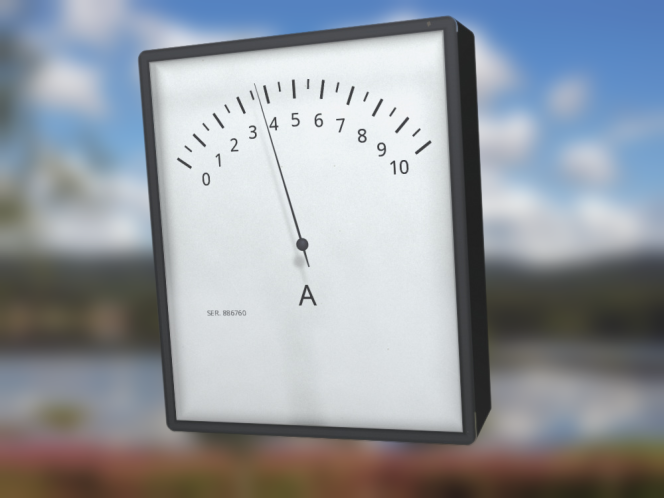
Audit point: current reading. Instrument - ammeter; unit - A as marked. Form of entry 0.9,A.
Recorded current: 3.75,A
